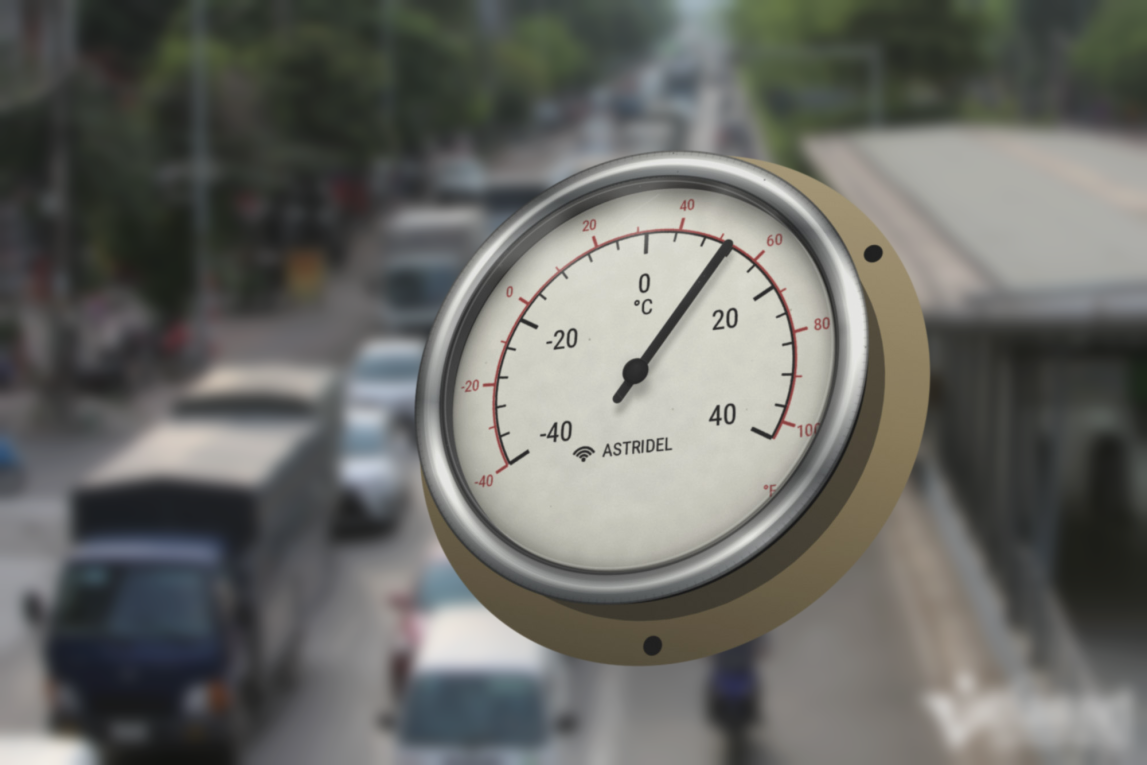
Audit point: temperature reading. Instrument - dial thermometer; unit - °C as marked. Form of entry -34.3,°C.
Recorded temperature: 12,°C
